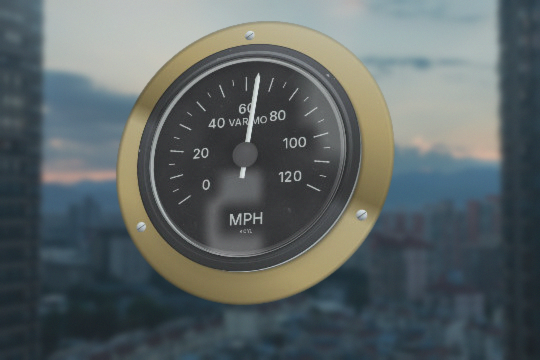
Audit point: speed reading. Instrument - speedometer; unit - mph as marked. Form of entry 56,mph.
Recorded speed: 65,mph
